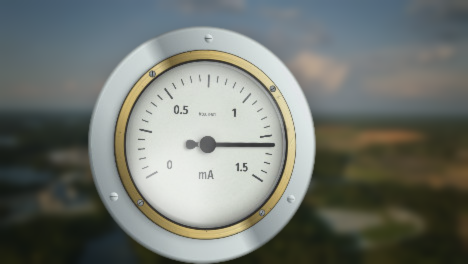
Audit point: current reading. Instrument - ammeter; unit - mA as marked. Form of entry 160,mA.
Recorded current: 1.3,mA
